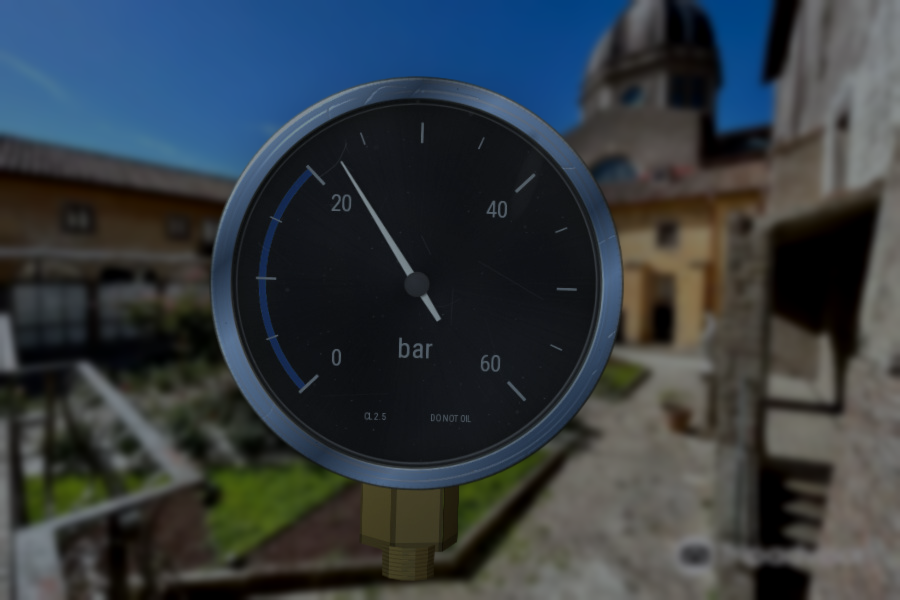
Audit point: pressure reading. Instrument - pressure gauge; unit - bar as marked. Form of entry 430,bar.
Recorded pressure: 22.5,bar
